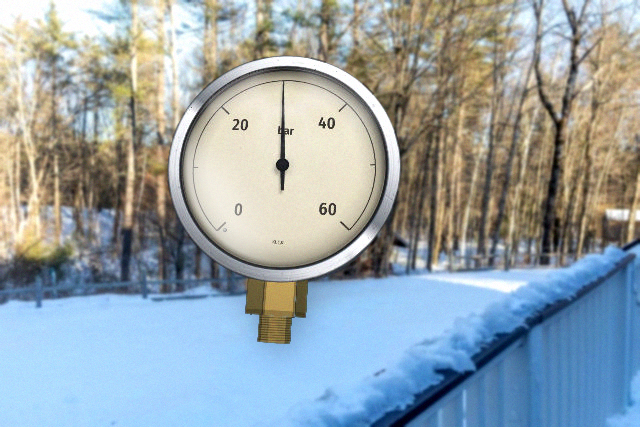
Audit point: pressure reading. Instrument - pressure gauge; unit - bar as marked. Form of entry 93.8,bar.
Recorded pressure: 30,bar
